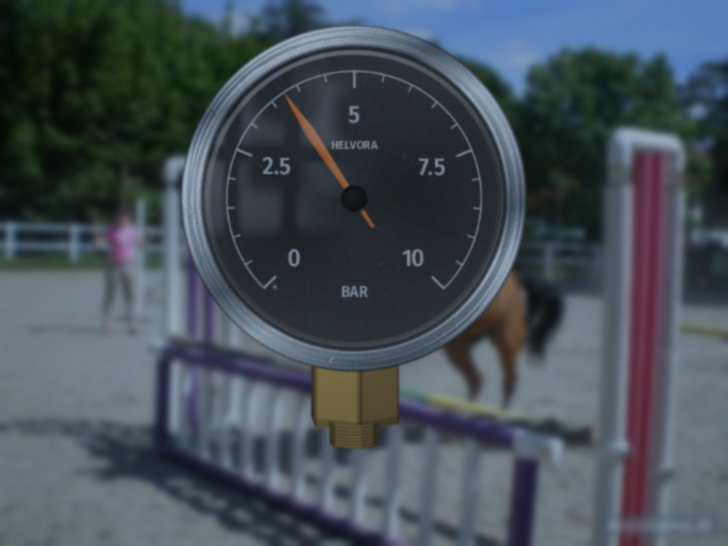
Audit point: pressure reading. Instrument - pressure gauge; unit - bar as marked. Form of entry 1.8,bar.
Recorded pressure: 3.75,bar
